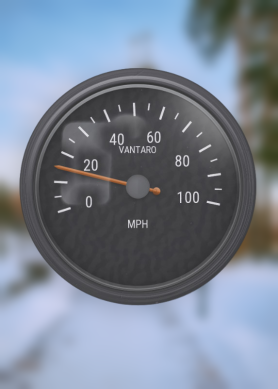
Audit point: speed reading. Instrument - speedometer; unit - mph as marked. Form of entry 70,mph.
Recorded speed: 15,mph
